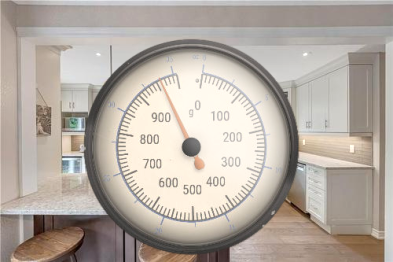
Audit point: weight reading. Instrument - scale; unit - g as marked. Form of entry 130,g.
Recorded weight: 960,g
